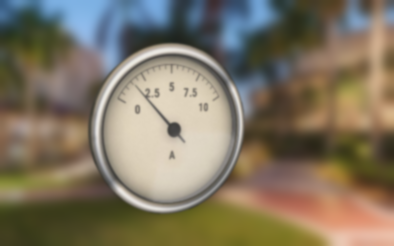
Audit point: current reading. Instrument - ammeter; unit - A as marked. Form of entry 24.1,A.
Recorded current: 1.5,A
